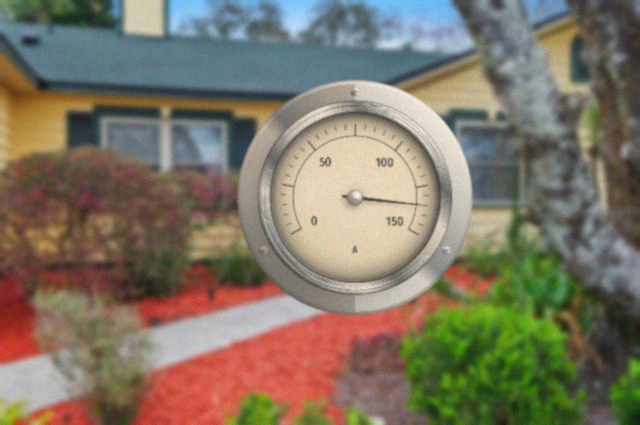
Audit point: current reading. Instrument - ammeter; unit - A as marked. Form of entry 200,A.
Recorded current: 135,A
